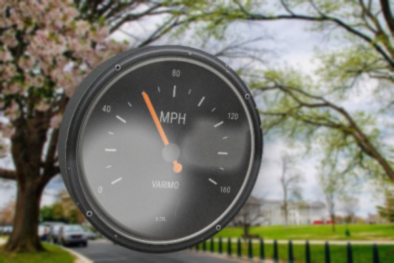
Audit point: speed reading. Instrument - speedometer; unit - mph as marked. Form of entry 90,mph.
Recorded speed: 60,mph
